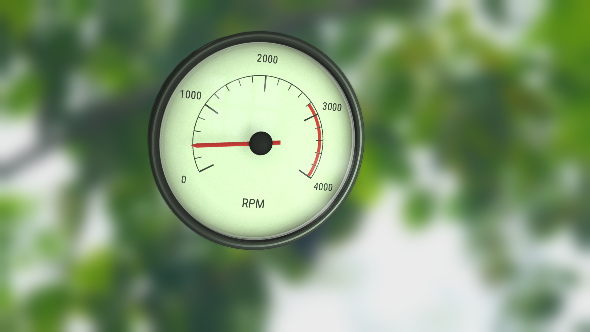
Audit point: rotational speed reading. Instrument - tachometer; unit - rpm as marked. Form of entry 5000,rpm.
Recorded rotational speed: 400,rpm
